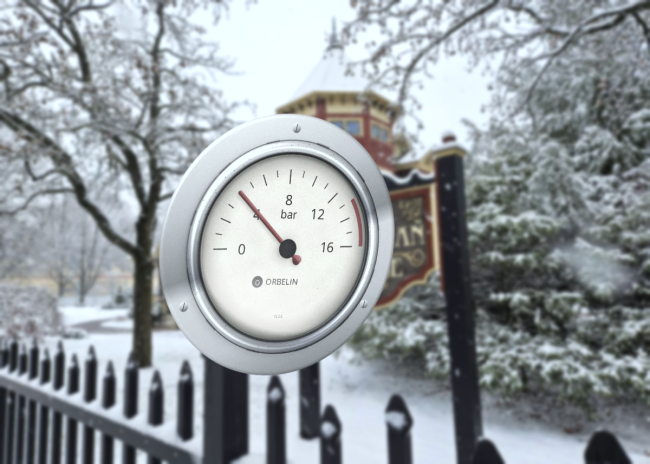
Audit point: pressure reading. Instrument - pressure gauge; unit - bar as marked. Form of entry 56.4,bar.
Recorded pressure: 4,bar
